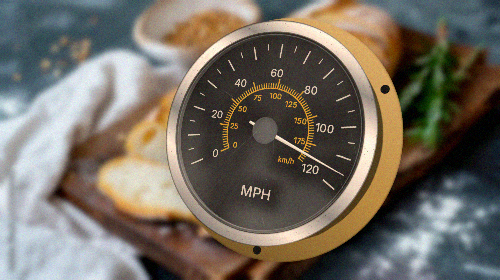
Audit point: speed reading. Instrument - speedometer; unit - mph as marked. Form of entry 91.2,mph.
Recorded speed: 115,mph
